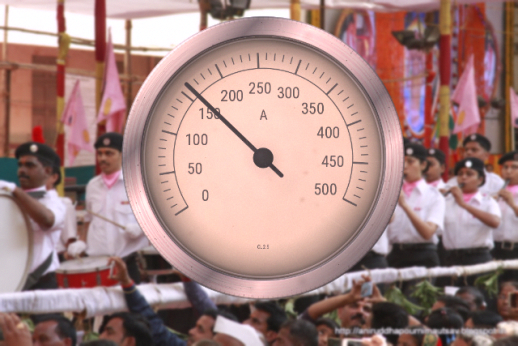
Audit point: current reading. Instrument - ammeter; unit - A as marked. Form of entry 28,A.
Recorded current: 160,A
